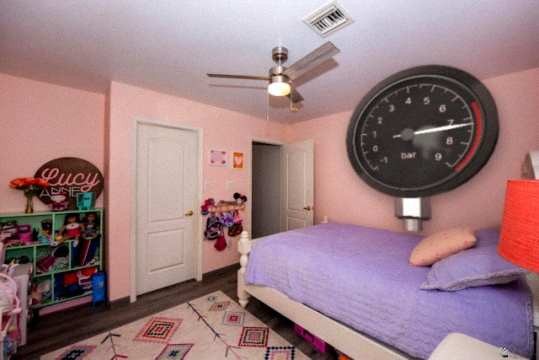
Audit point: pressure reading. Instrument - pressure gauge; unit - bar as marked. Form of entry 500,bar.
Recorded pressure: 7.25,bar
